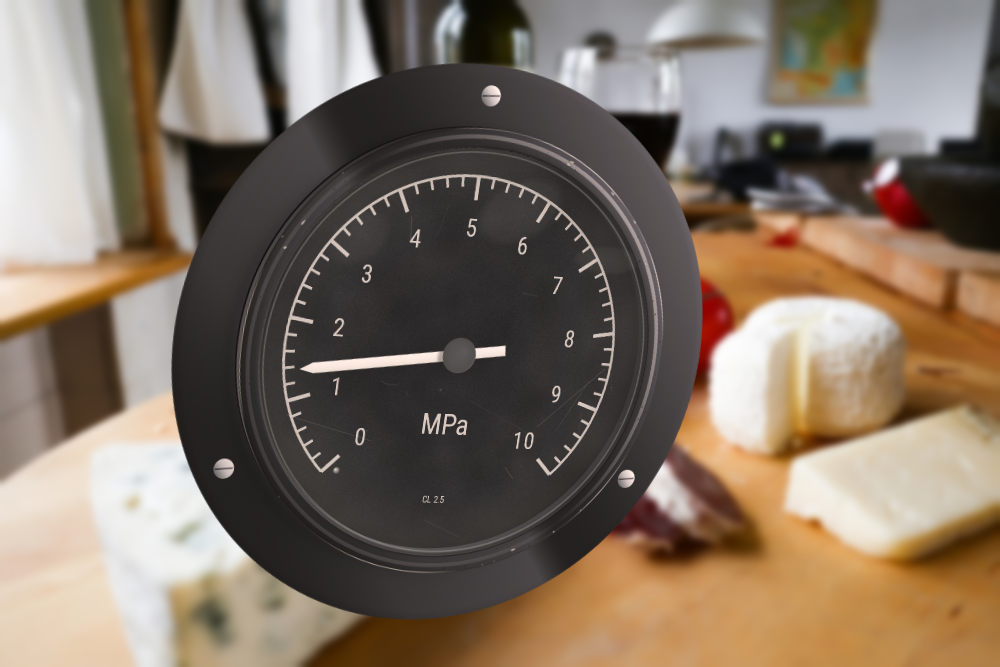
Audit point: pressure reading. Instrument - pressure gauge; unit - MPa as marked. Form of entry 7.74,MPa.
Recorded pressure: 1.4,MPa
